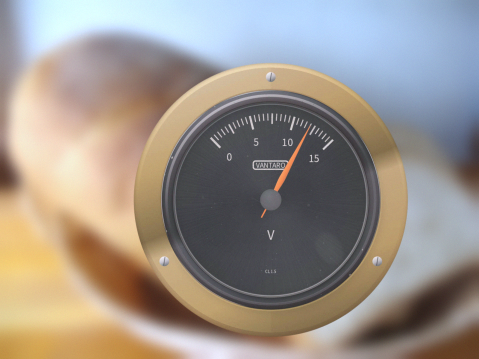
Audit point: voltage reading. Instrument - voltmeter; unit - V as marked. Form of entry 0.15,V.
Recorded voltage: 12,V
